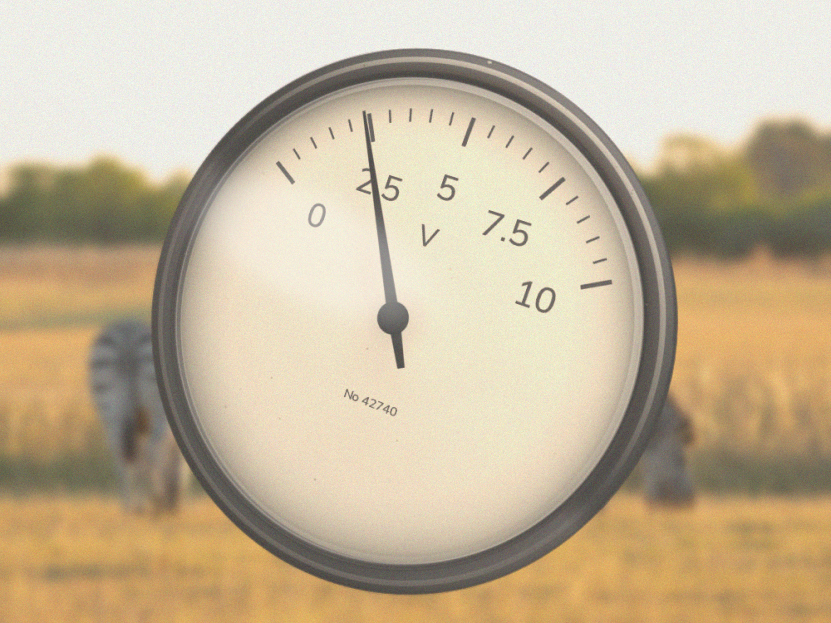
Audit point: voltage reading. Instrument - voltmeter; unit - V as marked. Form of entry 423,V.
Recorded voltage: 2.5,V
